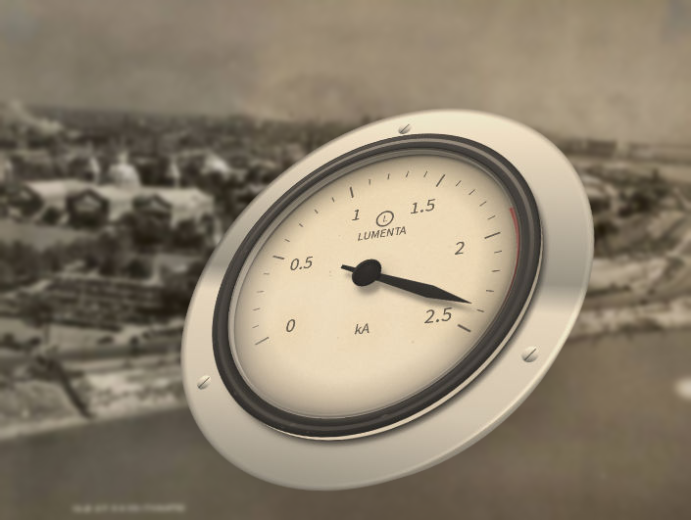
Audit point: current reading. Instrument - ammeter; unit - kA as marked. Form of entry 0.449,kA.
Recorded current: 2.4,kA
